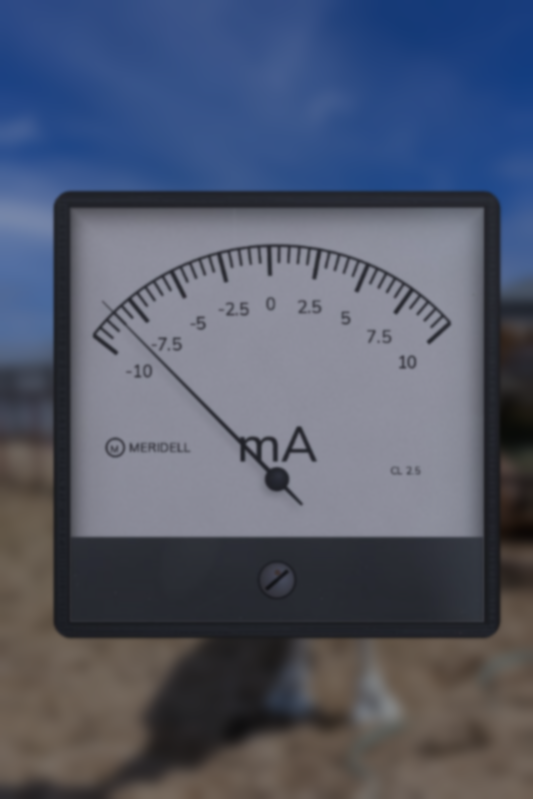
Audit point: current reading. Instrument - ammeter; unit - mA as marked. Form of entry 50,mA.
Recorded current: -8.5,mA
